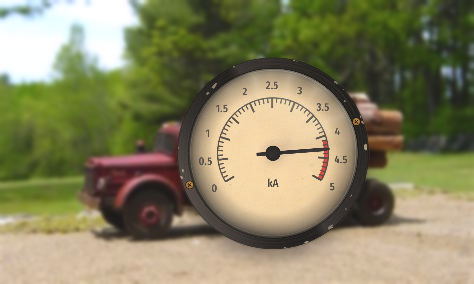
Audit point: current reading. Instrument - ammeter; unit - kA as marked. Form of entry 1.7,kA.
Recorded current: 4.3,kA
